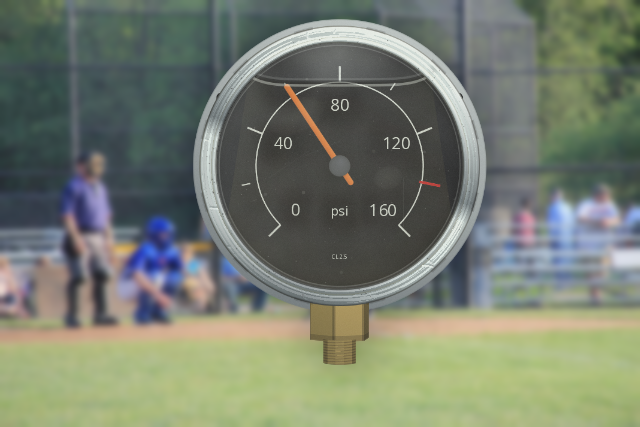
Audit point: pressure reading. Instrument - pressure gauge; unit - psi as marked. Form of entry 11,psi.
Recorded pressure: 60,psi
